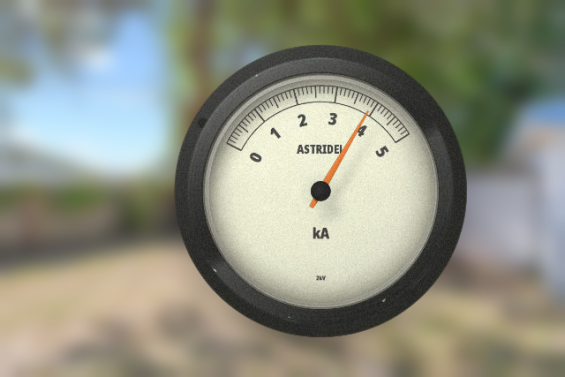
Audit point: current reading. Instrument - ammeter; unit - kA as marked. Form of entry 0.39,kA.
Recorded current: 3.9,kA
